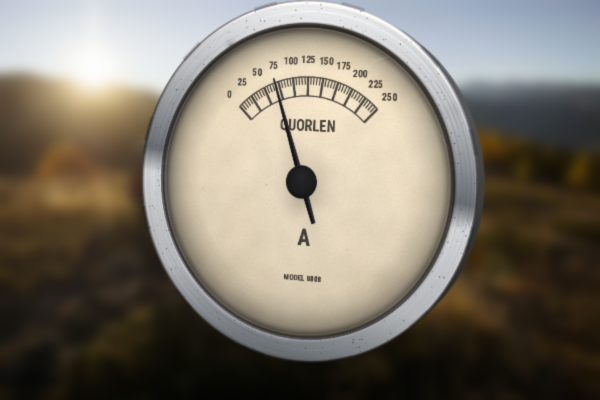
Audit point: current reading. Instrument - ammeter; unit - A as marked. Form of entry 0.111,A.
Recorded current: 75,A
